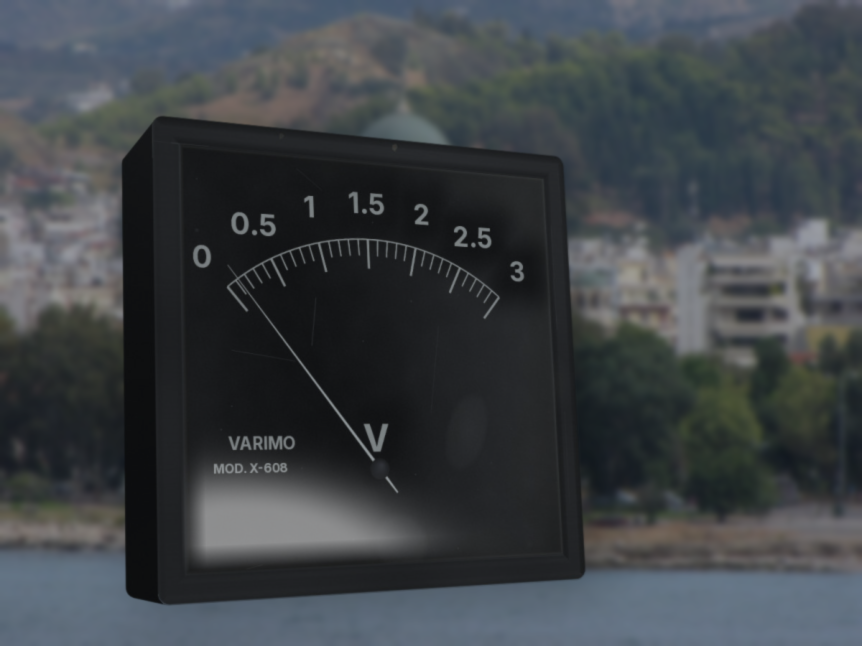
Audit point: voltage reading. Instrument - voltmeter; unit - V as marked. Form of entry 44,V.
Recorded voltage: 0.1,V
